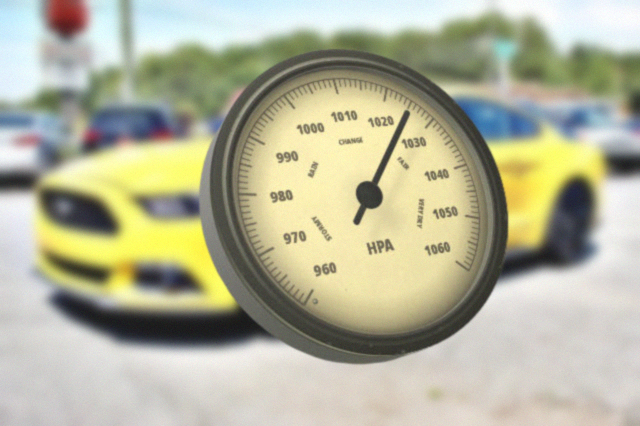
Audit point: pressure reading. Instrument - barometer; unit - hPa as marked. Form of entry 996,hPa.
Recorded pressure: 1025,hPa
